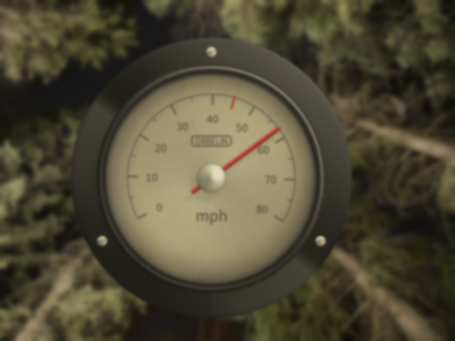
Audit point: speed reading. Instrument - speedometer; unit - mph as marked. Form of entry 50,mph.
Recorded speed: 57.5,mph
